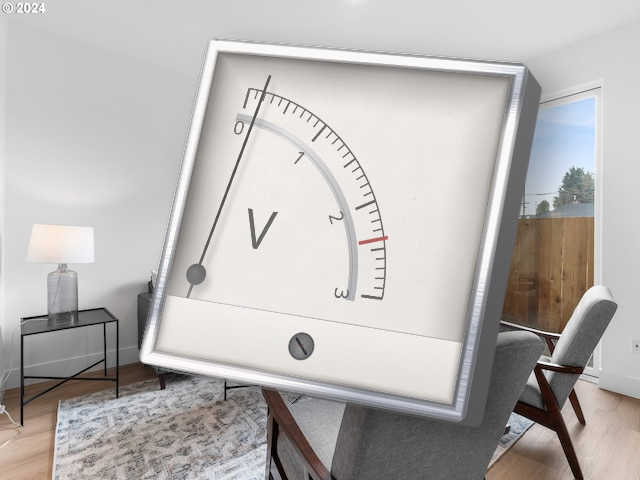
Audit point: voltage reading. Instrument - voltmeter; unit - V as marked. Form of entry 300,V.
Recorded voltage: 0.2,V
